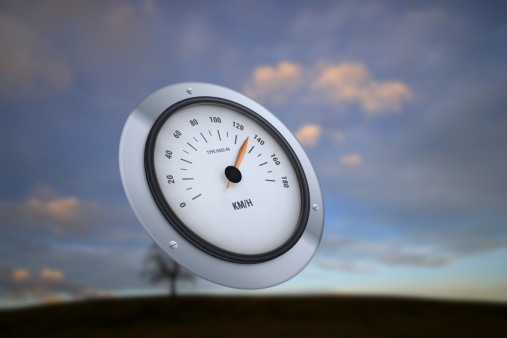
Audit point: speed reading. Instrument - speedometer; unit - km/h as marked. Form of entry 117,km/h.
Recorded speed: 130,km/h
